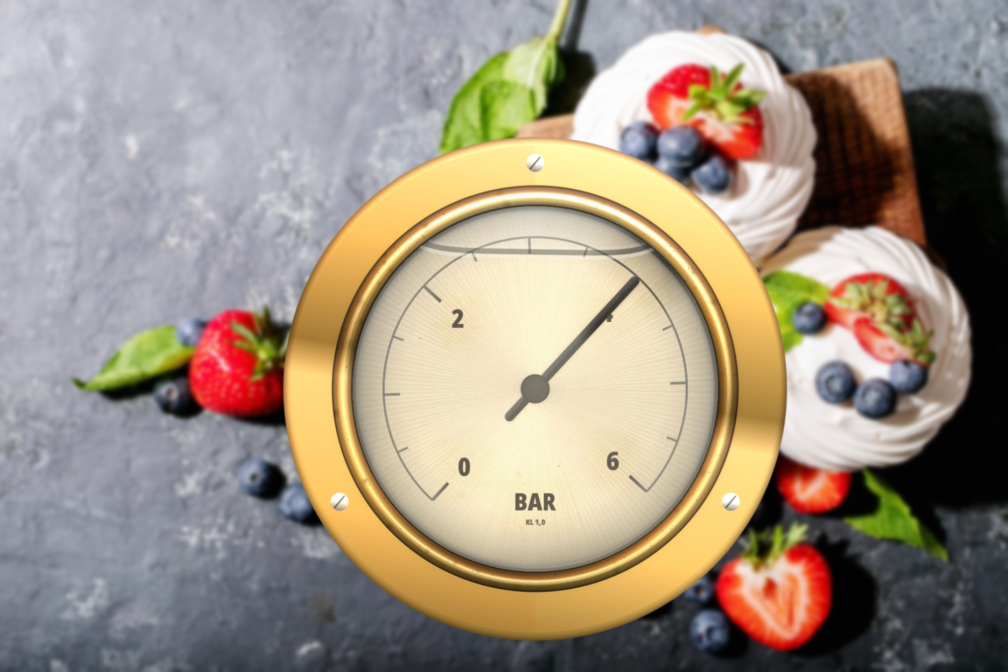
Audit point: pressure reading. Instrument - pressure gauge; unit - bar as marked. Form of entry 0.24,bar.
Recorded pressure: 4,bar
